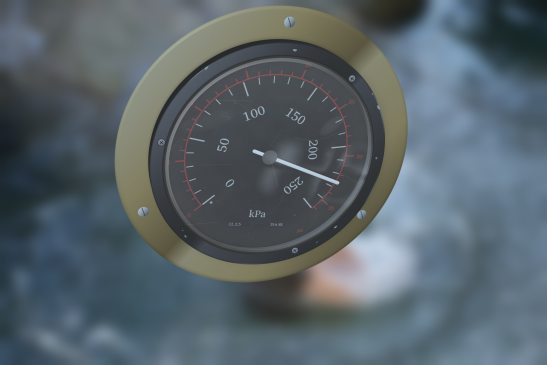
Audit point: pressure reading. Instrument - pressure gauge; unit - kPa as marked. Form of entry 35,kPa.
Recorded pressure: 225,kPa
